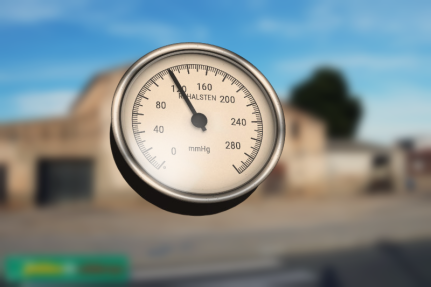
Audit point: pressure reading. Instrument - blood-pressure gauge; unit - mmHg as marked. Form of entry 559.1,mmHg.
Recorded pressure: 120,mmHg
